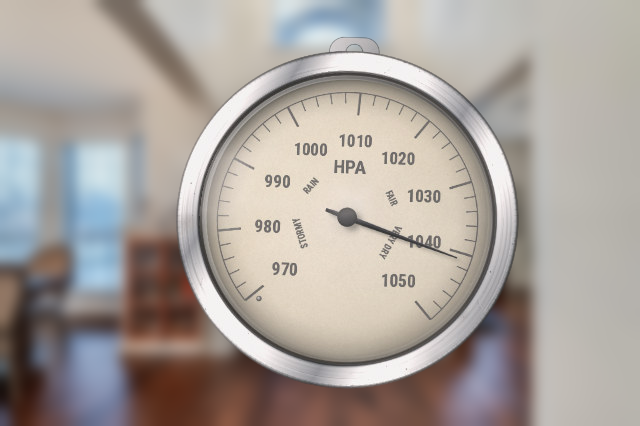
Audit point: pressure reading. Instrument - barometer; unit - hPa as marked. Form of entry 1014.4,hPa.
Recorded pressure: 1041,hPa
